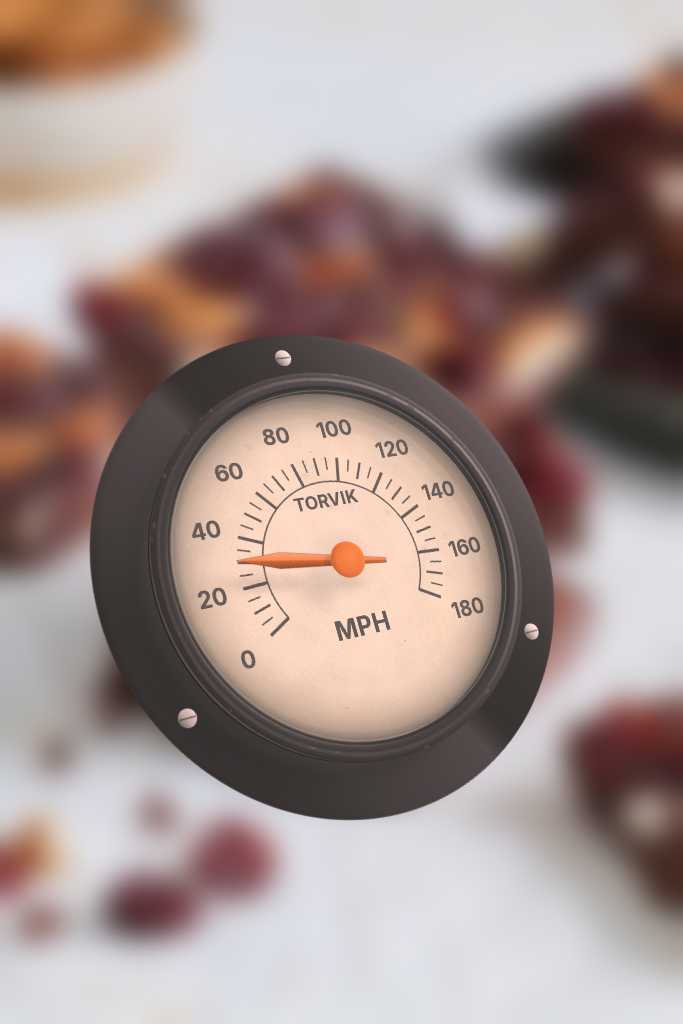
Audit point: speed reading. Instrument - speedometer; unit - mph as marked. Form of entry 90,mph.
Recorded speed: 30,mph
